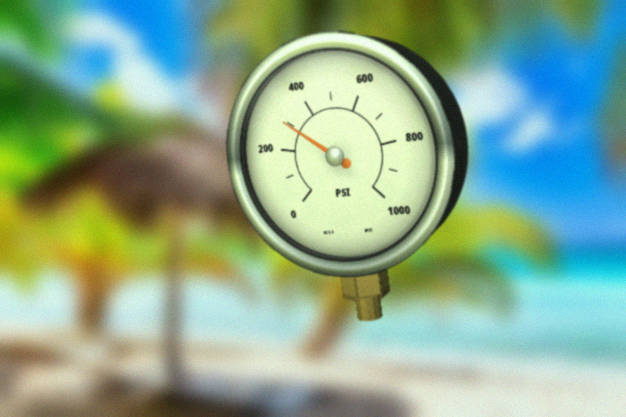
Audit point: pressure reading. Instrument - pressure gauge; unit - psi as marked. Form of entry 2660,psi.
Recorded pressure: 300,psi
